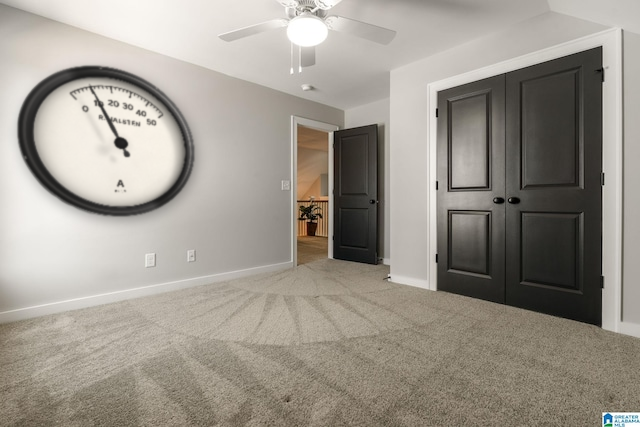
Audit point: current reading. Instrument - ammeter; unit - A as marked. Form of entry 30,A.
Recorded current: 10,A
